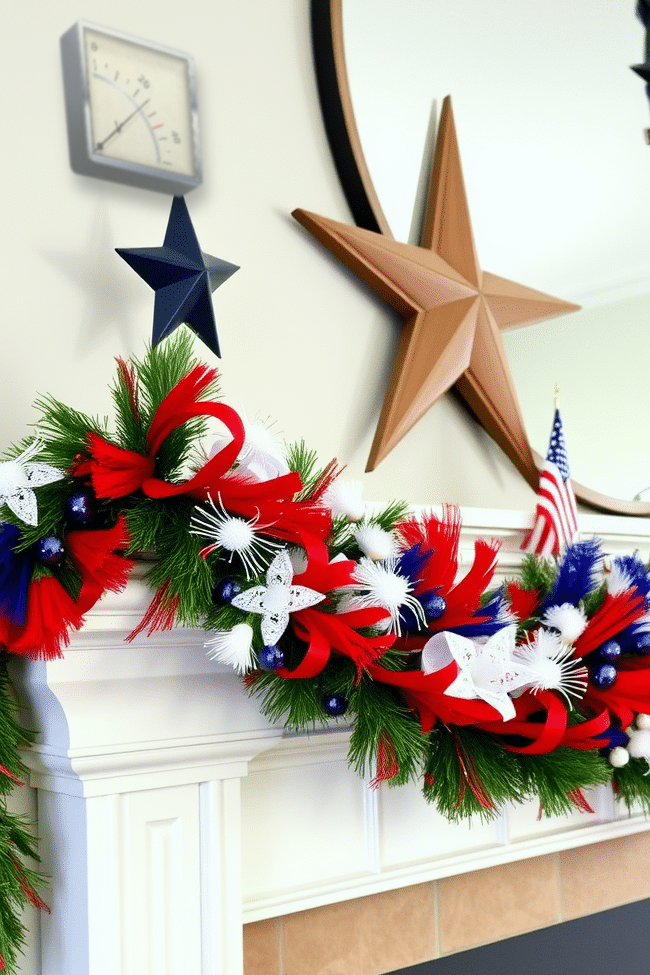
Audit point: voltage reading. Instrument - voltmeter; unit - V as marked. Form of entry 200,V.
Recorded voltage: 25,V
